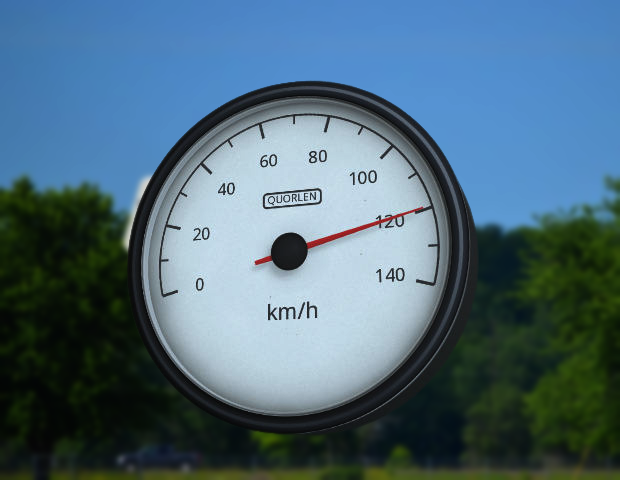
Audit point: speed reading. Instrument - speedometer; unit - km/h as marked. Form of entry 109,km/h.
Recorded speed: 120,km/h
